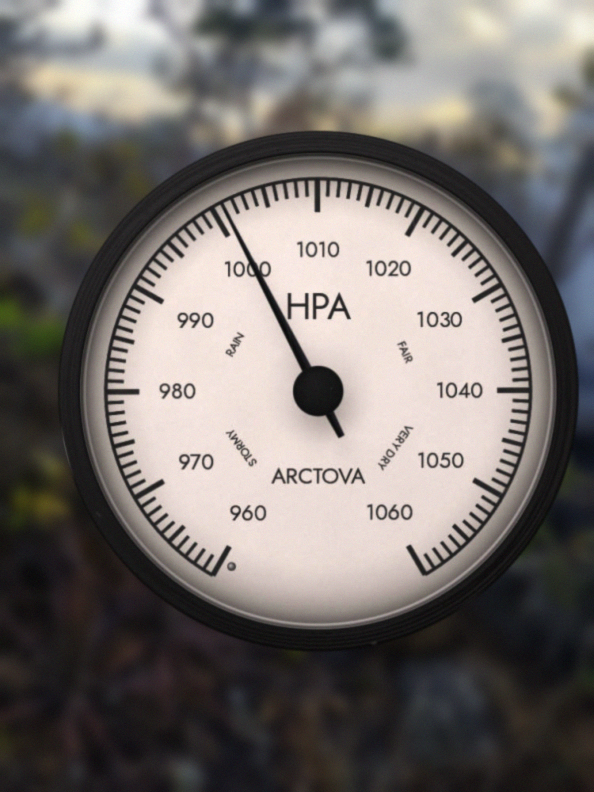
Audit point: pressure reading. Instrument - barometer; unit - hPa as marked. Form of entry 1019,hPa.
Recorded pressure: 1001,hPa
